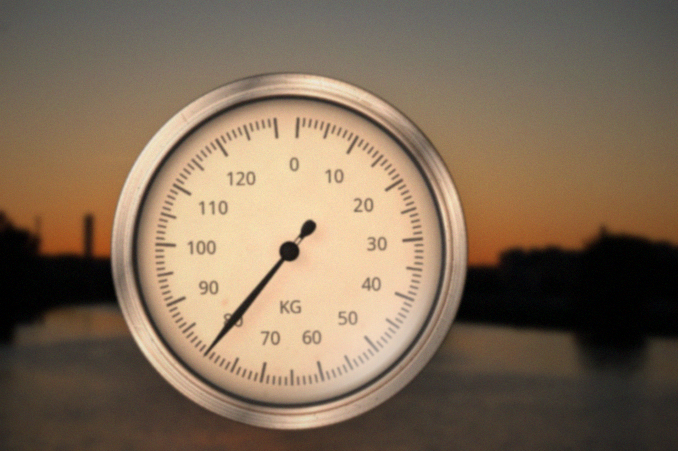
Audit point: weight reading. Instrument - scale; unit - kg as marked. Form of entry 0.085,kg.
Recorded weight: 80,kg
